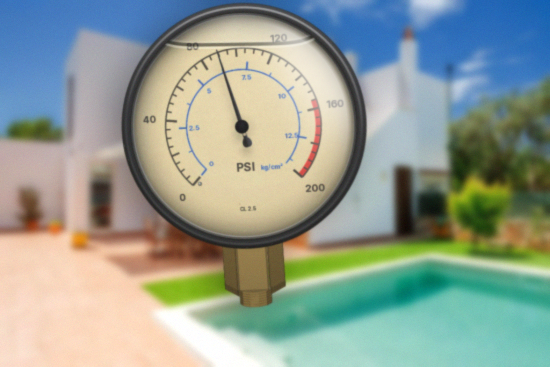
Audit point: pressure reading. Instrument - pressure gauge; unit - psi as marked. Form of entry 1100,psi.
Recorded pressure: 90,psi
